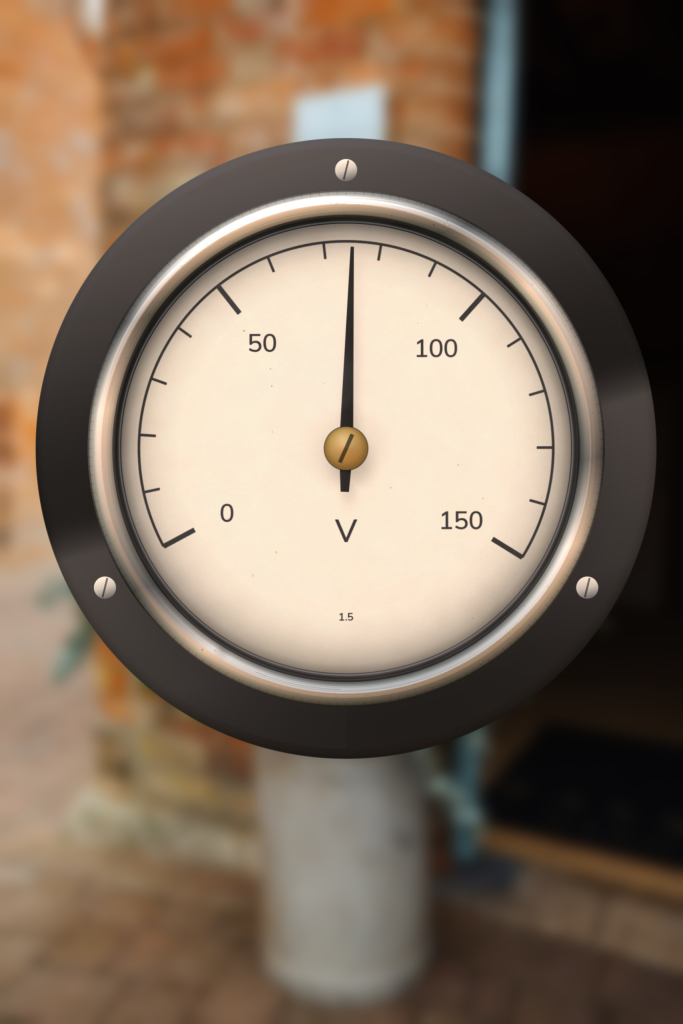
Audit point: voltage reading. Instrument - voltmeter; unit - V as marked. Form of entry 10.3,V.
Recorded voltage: 75,V
